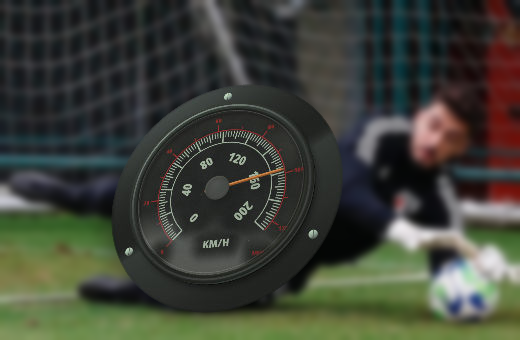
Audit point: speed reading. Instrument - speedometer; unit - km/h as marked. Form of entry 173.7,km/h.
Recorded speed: 160,km/h
